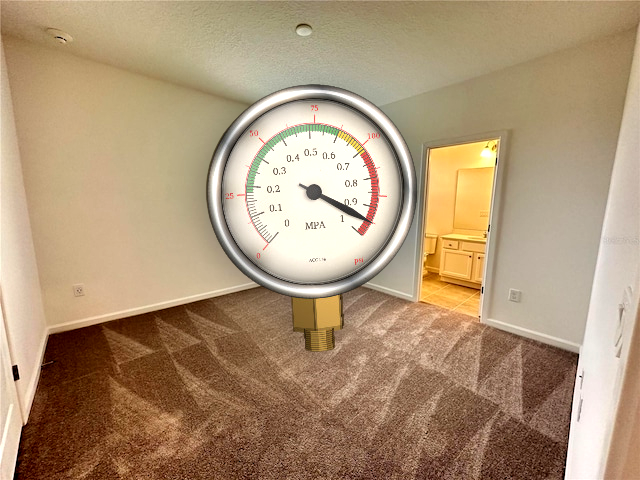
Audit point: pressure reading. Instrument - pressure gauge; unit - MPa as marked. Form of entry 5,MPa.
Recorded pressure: 0.95,MPa
